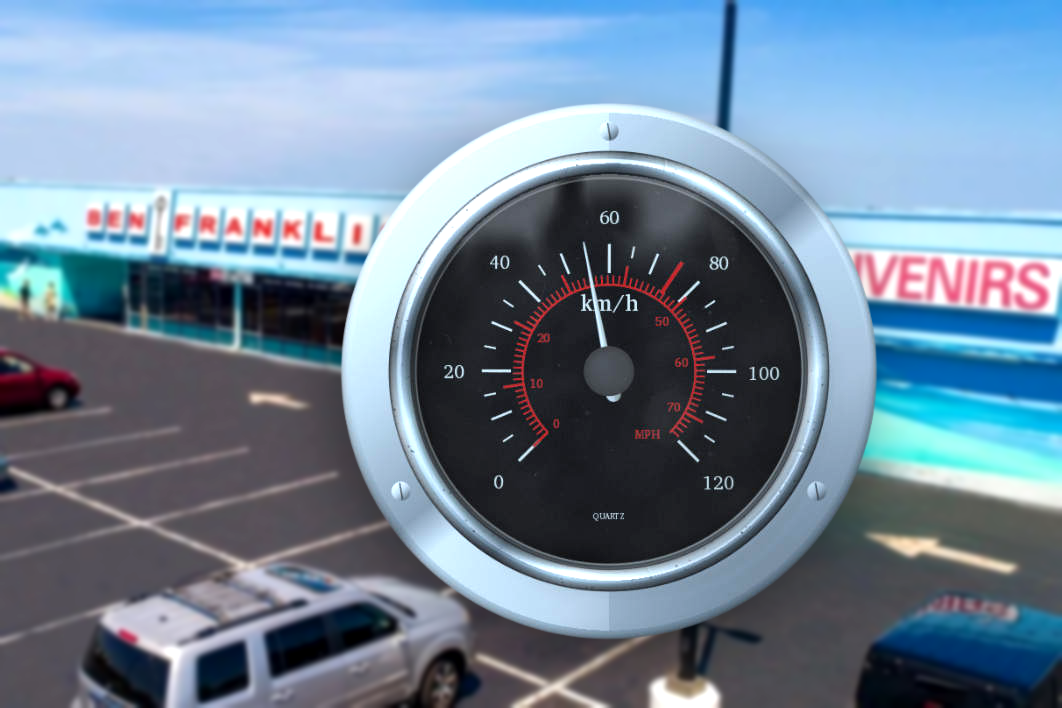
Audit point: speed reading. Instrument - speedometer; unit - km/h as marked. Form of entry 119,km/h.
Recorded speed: 55,km/h
